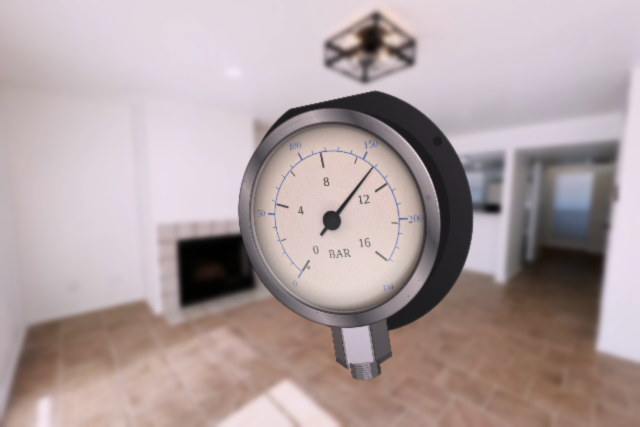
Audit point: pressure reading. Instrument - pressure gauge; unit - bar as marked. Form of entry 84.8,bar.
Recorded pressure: 11,bar
